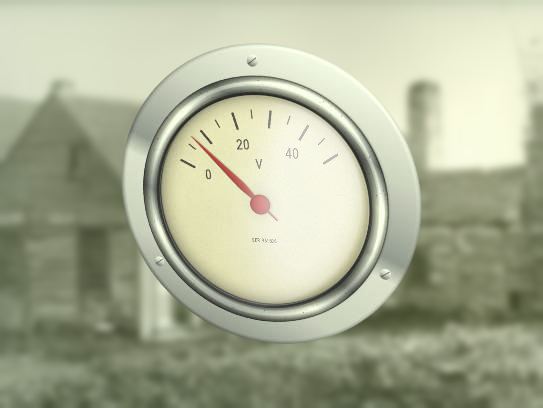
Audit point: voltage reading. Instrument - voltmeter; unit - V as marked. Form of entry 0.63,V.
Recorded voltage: 7.5,V
